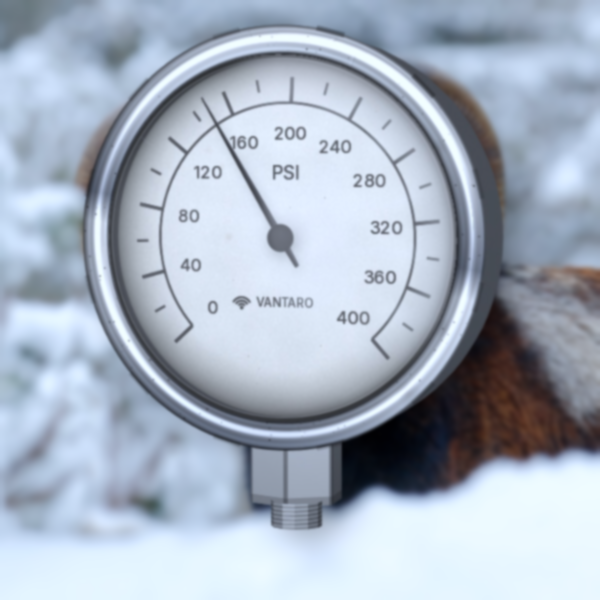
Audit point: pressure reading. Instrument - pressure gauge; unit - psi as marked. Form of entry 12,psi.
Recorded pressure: 150,psi
